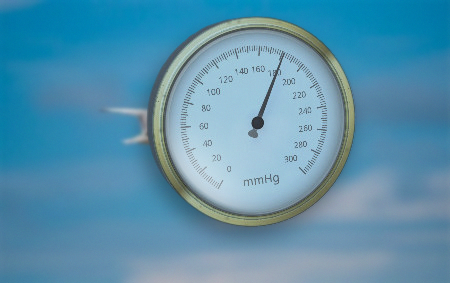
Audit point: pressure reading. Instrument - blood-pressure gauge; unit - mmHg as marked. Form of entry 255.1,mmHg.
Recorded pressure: 180,mmHg
